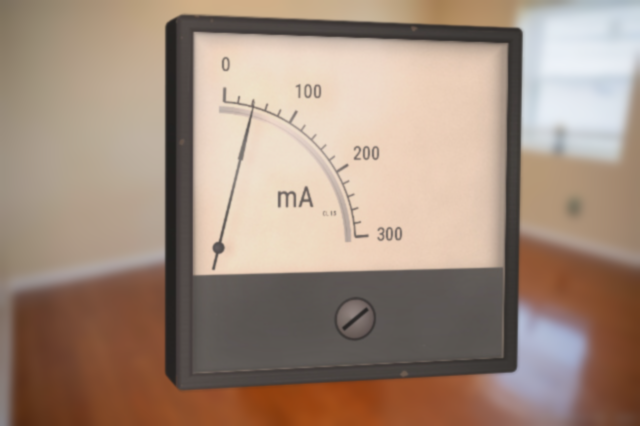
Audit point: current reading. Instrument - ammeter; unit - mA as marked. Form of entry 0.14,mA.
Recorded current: 40,mA
